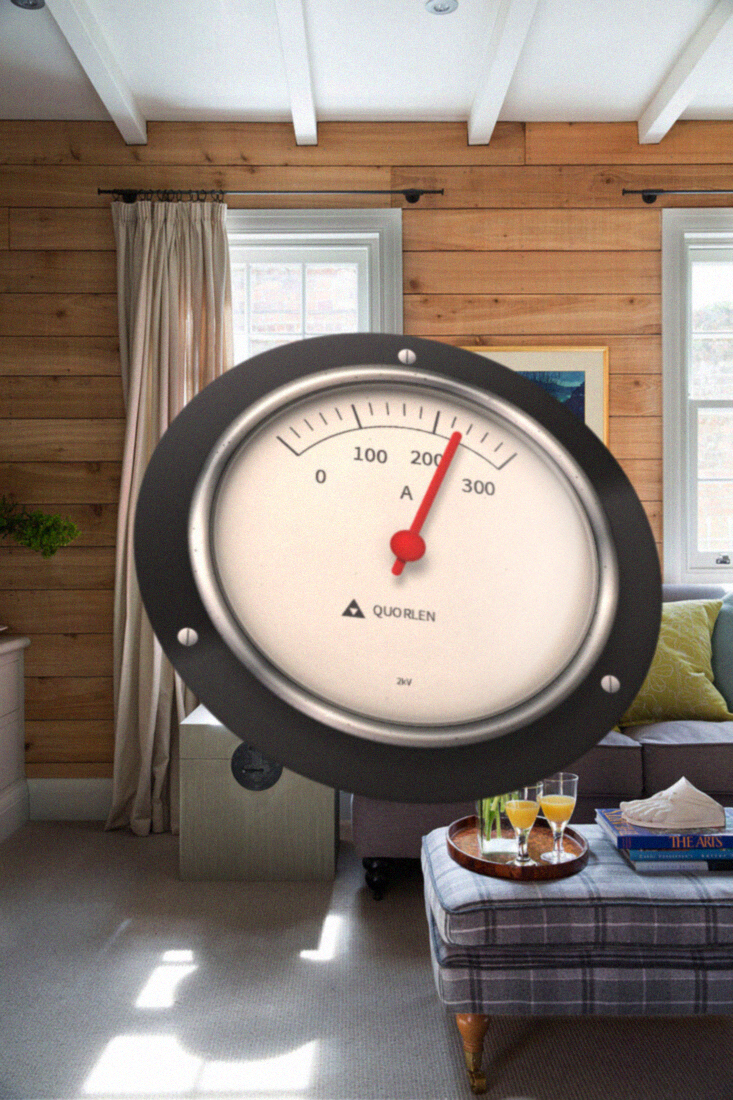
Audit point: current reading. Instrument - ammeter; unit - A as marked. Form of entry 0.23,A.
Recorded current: 230,A
